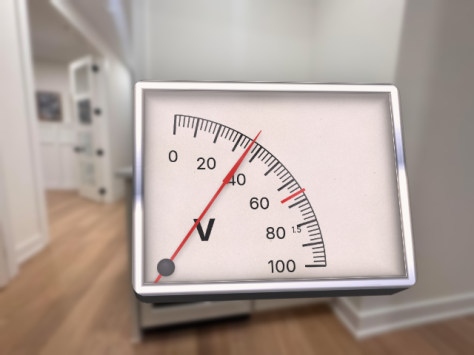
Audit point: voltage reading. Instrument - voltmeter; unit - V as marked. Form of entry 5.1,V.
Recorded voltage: 36,V
